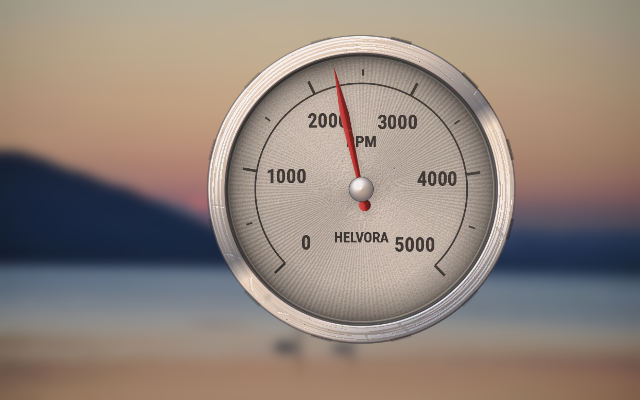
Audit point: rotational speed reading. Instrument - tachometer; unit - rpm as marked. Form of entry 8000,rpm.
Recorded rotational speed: 2250,rpm
